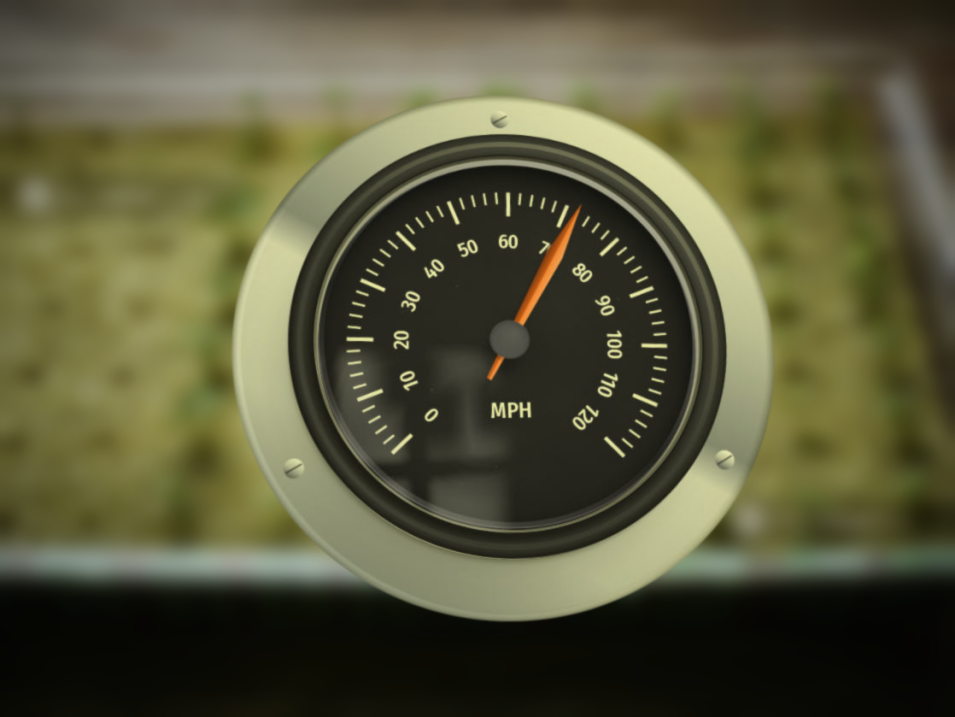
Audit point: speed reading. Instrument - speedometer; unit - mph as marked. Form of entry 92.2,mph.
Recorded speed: 72,mph
